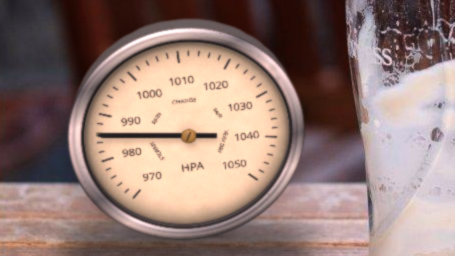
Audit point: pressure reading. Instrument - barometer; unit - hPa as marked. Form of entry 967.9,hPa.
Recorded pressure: 986,hPa
